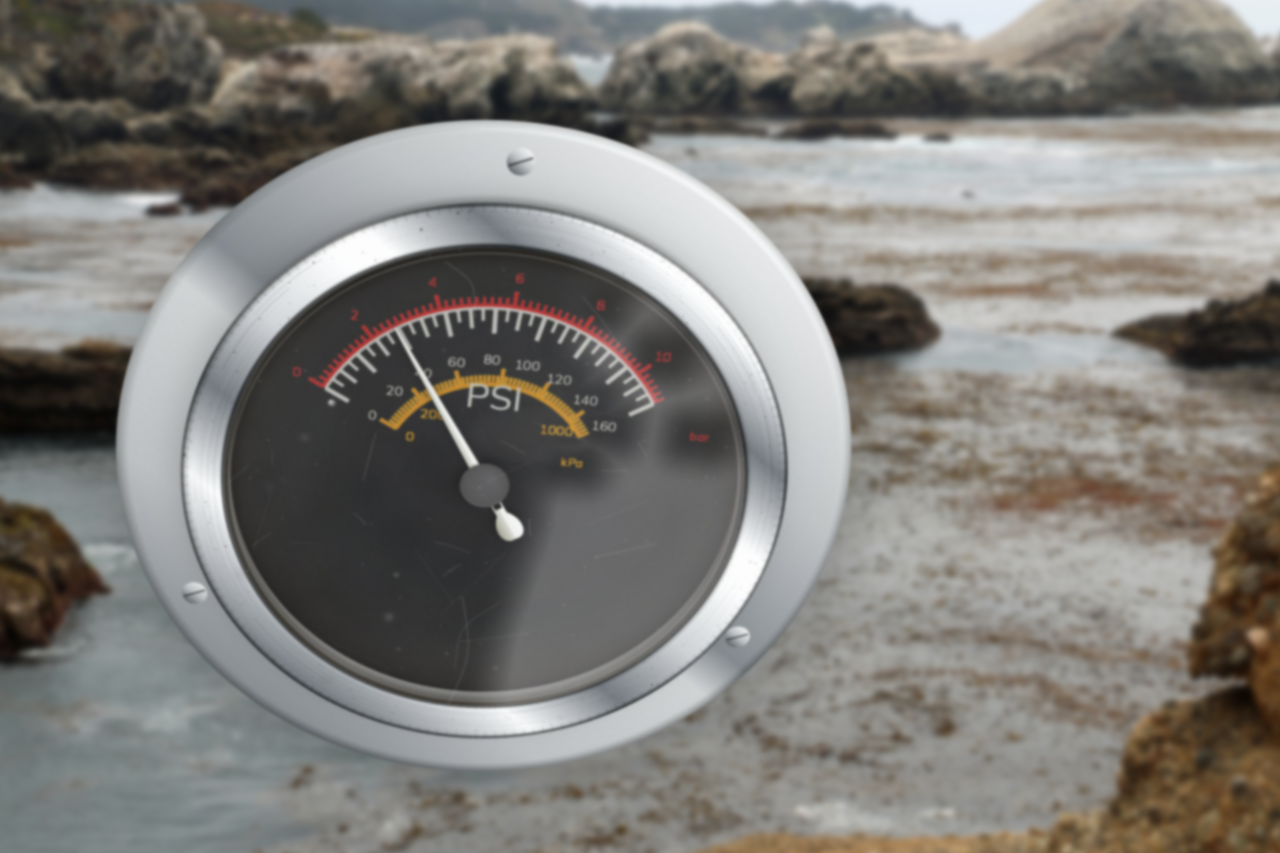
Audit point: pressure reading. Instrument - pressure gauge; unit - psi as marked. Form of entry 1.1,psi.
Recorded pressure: 40,psi
